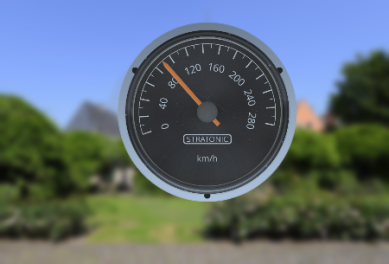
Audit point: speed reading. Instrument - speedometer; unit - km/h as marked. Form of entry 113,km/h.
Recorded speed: 90,km/h
